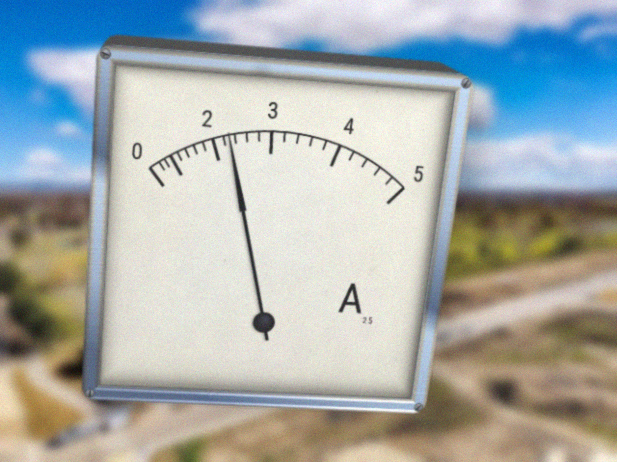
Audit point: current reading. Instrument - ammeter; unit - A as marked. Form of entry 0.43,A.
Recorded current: 2.3,A
